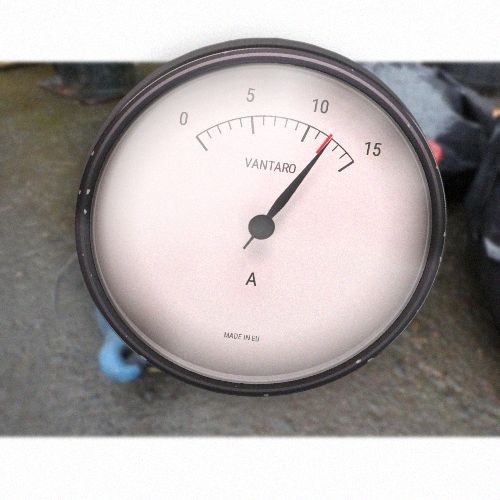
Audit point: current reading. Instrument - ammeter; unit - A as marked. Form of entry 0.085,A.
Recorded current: 12,A
